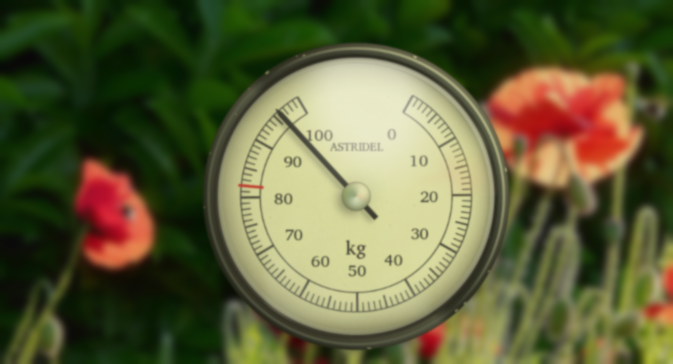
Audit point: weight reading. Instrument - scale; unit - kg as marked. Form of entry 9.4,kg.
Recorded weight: 96,kg
